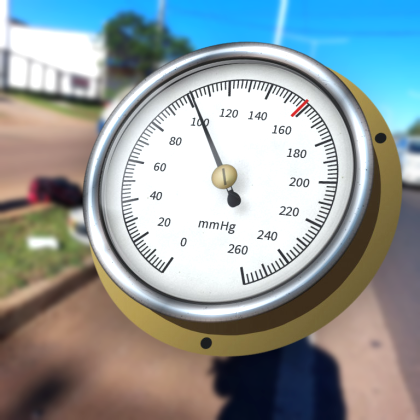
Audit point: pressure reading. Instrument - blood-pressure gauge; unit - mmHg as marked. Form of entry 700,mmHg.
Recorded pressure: 102,mmHg
